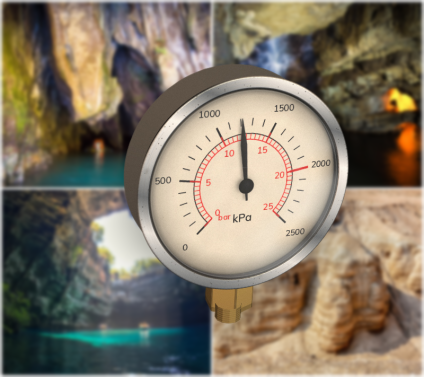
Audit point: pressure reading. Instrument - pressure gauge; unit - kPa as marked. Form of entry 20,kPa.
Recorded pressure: 1200,kPa
